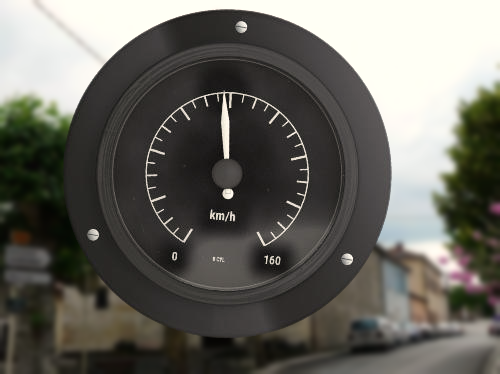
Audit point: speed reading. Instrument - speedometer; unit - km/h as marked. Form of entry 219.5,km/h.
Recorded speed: 77.5,km/h
